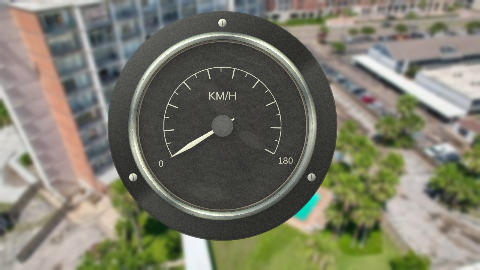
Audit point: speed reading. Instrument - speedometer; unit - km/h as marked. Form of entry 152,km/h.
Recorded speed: 0,km/h
